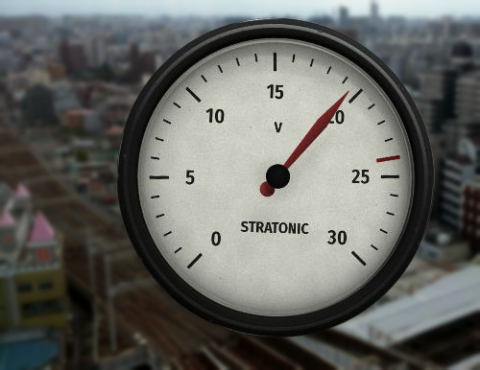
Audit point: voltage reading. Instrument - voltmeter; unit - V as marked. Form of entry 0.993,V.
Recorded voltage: 19.5,V
